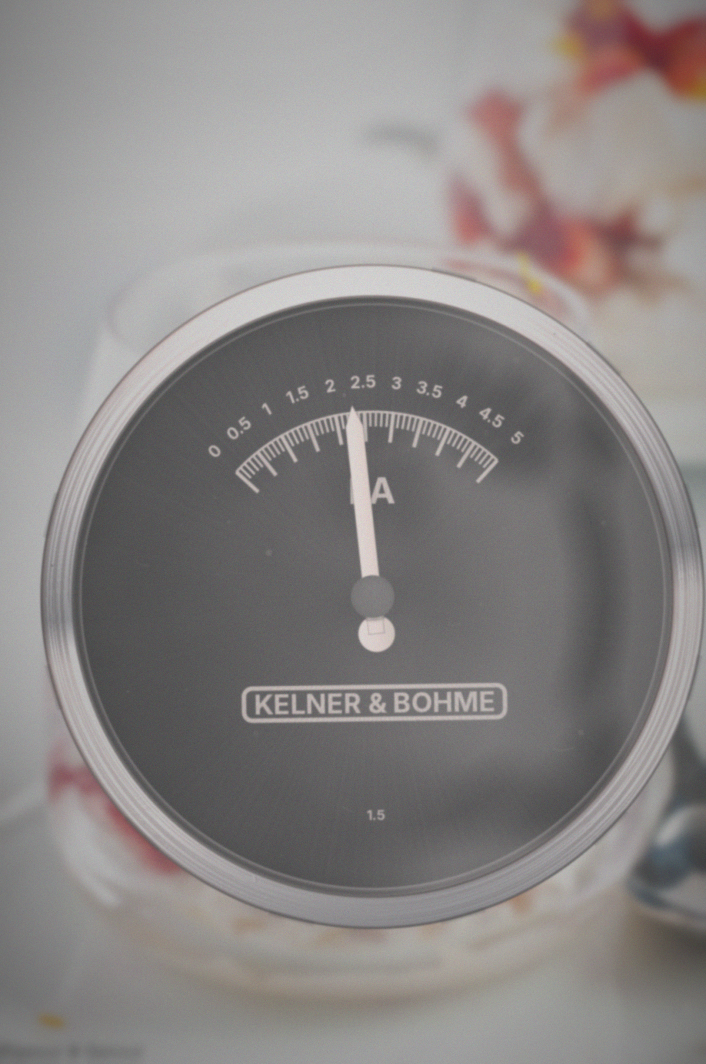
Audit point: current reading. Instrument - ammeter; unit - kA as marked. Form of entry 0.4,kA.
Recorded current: 2.3,kA
